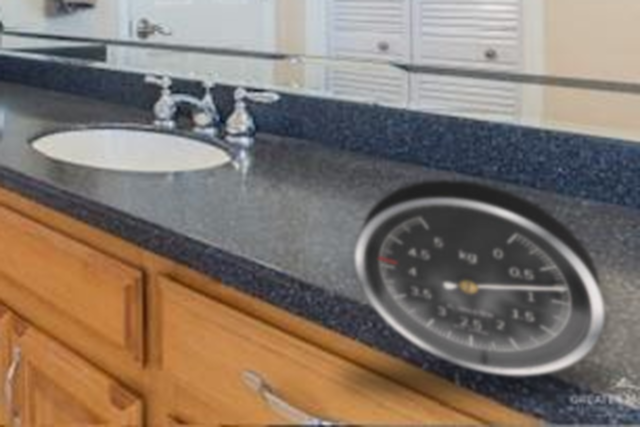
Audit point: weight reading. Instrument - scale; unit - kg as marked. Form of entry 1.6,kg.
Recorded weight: 0.75,kg
